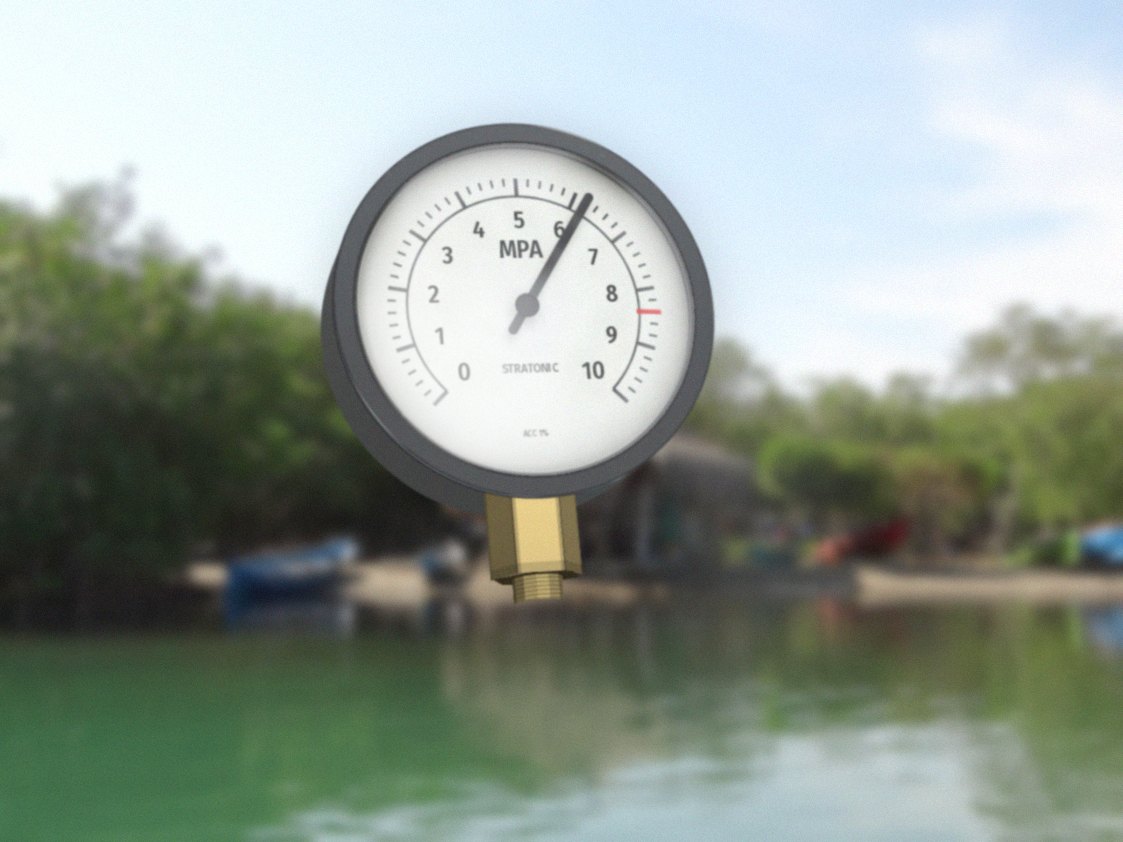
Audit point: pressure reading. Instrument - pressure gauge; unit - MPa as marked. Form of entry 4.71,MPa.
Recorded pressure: 6.2,MPa
